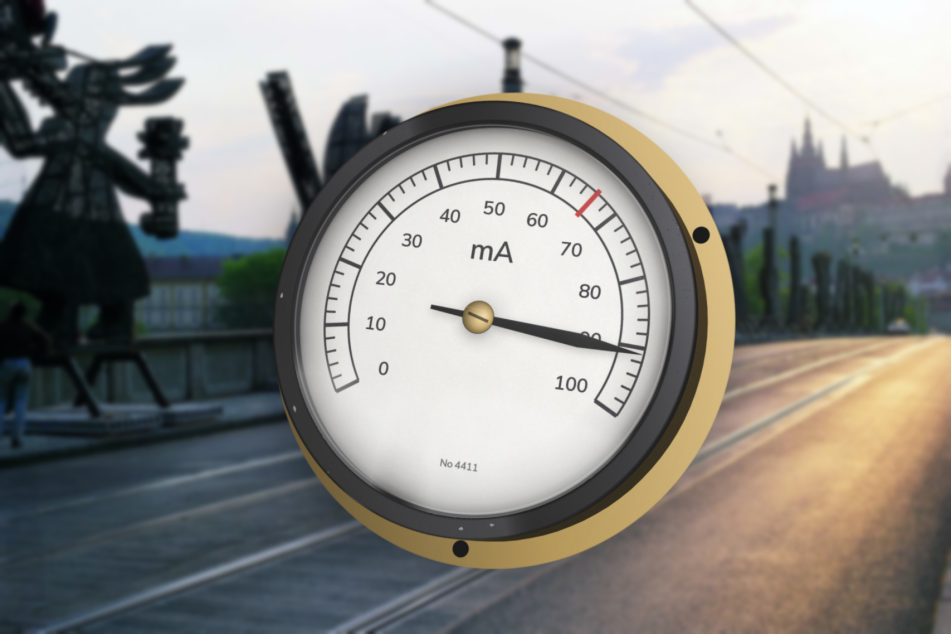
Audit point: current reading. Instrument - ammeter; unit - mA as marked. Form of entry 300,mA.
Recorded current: 91,mA
